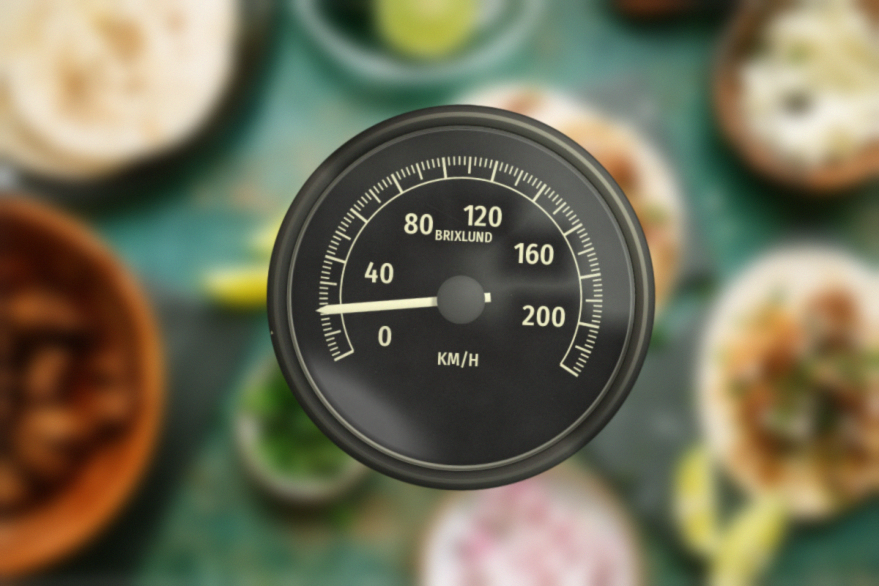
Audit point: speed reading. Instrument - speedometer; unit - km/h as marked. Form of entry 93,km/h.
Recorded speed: 20,km/h
